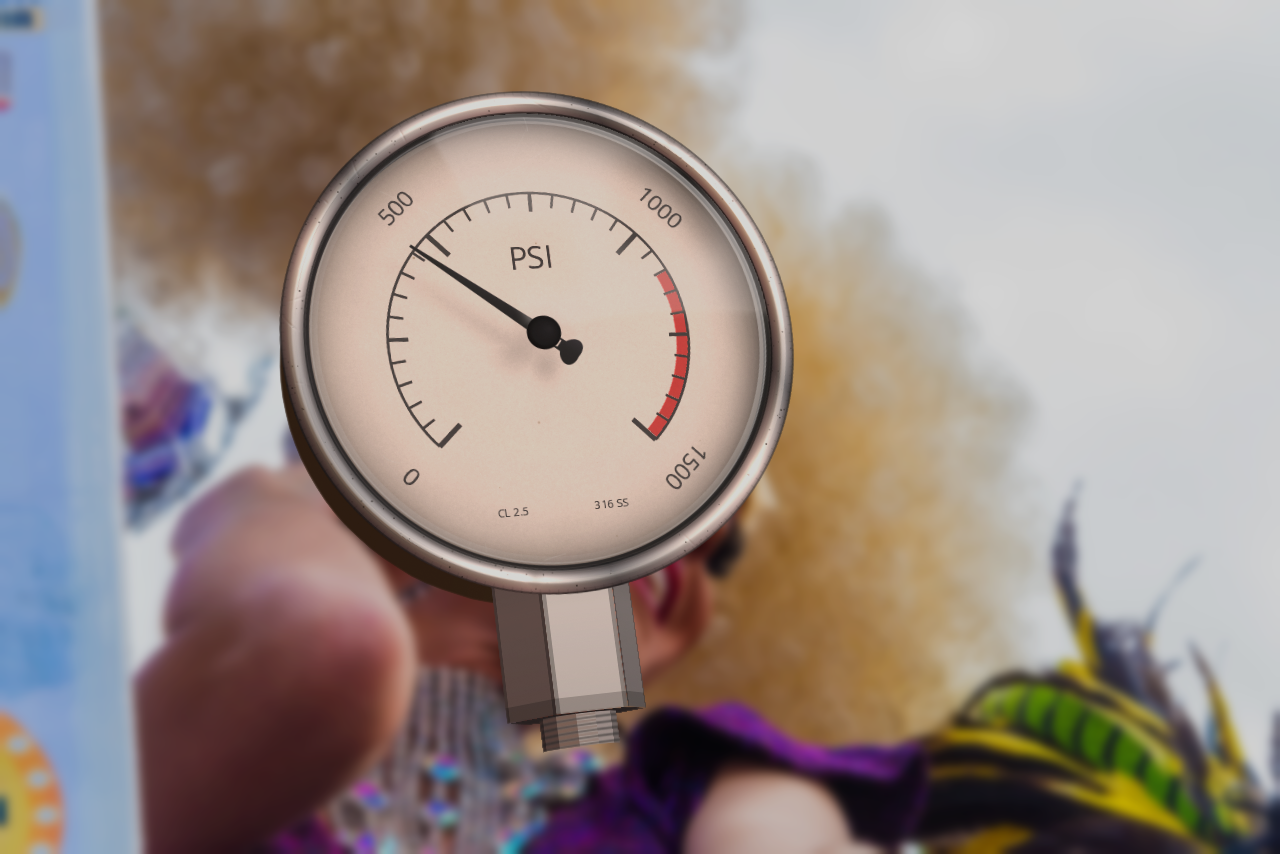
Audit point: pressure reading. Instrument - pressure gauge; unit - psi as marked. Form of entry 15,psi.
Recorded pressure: 450,psi
